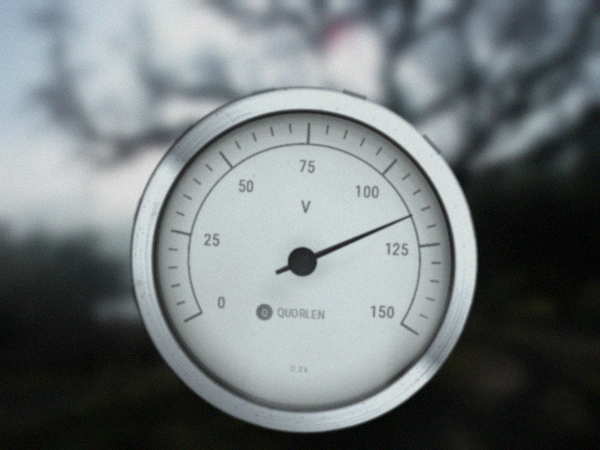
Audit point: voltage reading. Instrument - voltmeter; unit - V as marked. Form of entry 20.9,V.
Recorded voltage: 115,V
